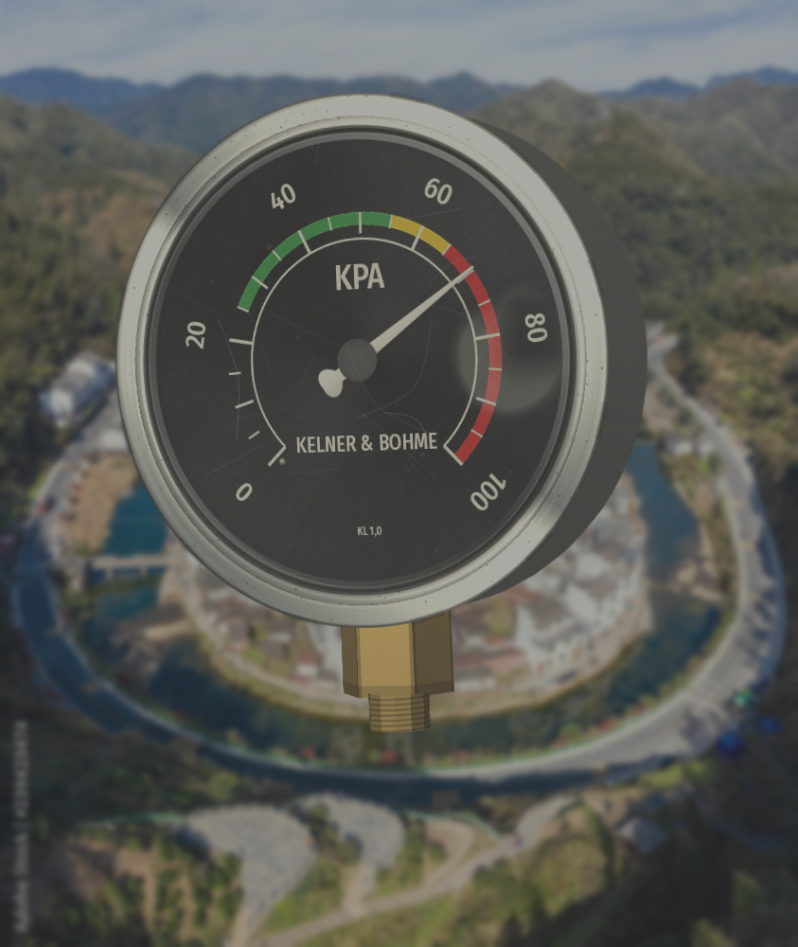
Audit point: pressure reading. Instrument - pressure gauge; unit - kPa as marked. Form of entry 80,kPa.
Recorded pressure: 70,kPa
